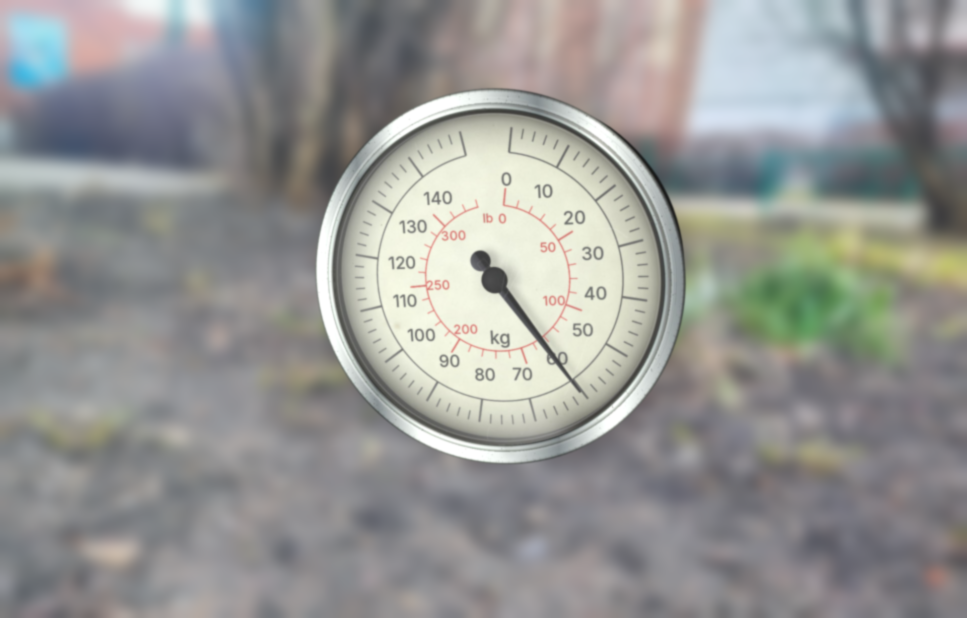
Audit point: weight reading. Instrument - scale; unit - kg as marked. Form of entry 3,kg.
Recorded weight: 60,kg
